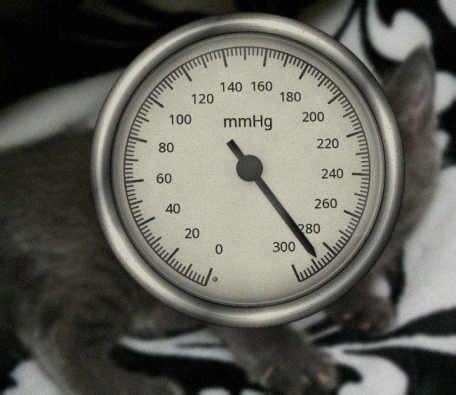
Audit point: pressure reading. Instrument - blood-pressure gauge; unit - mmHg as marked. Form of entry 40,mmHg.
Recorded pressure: 288,mmHg
